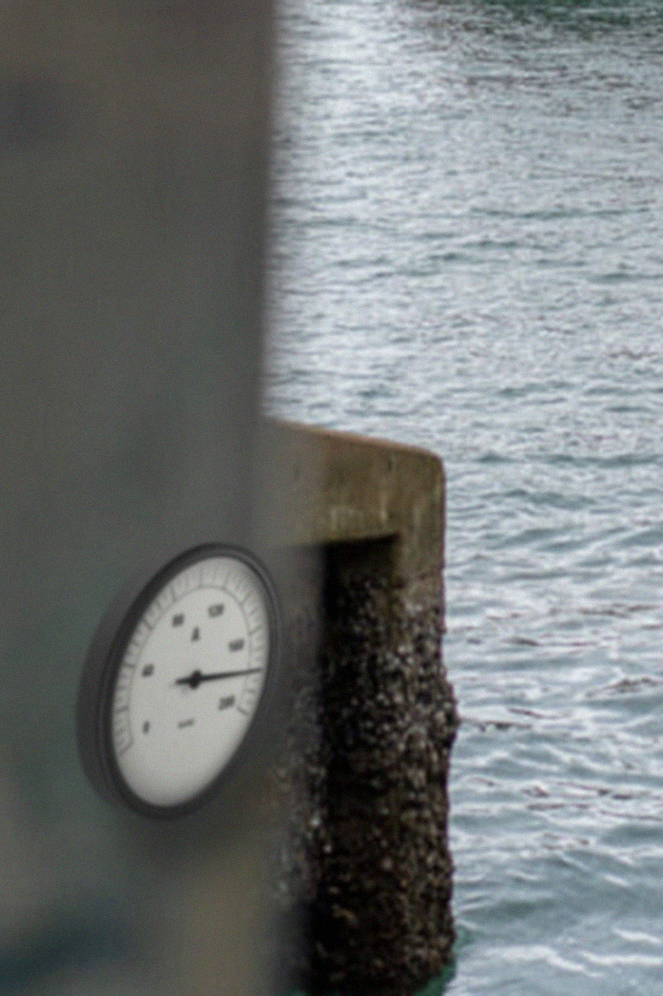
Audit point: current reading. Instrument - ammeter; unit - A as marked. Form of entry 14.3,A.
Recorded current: 180,A
